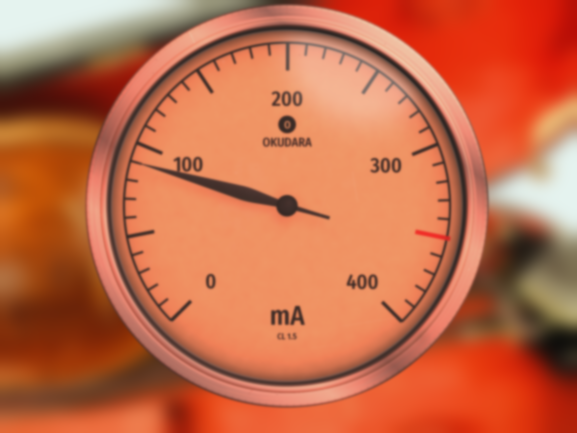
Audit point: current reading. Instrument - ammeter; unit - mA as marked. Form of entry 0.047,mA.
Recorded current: 90,mA
